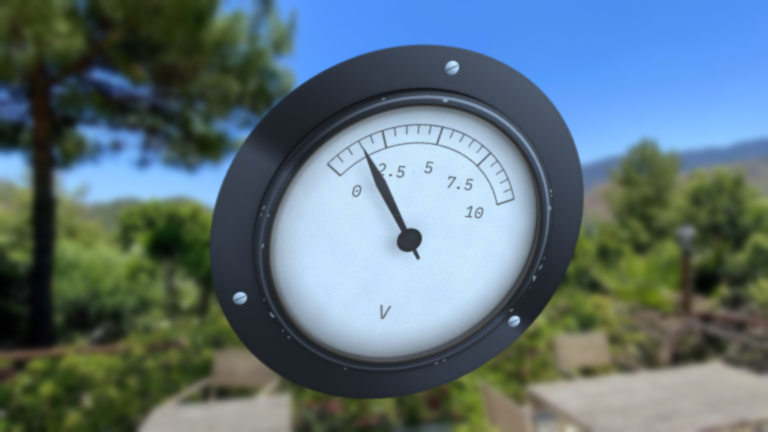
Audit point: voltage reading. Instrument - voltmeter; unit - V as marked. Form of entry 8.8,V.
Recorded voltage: 1.5,V
